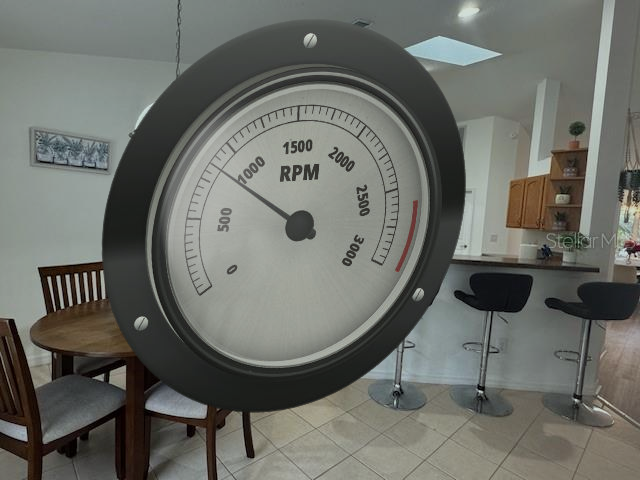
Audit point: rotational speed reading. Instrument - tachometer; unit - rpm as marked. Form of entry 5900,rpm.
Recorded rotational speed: 850,rpm
